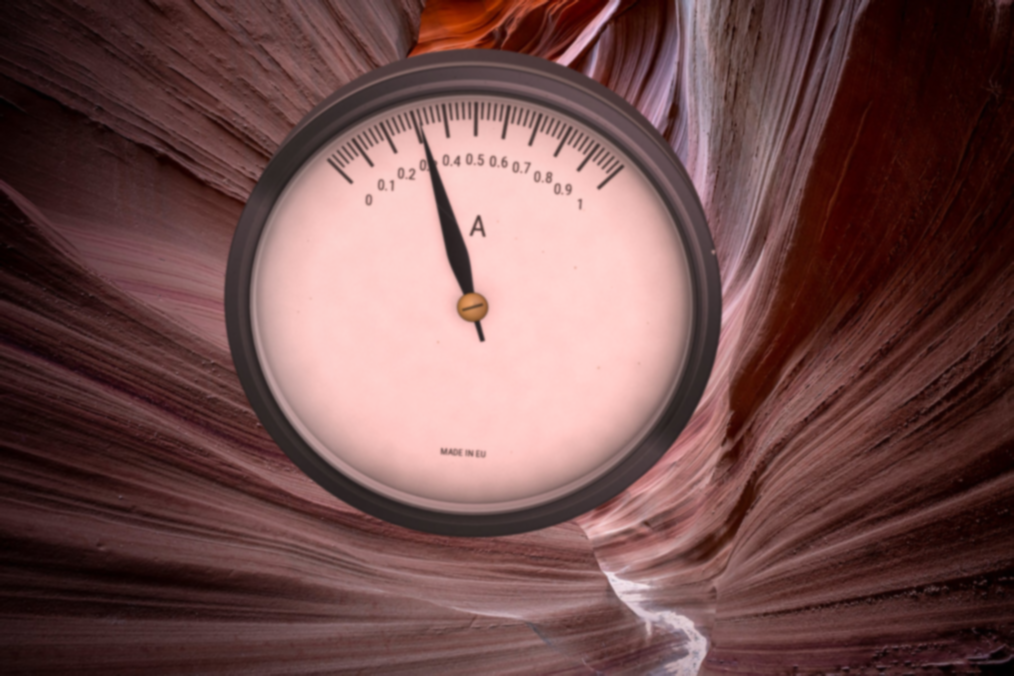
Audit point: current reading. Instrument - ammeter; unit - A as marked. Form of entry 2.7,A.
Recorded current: 0.32,A
